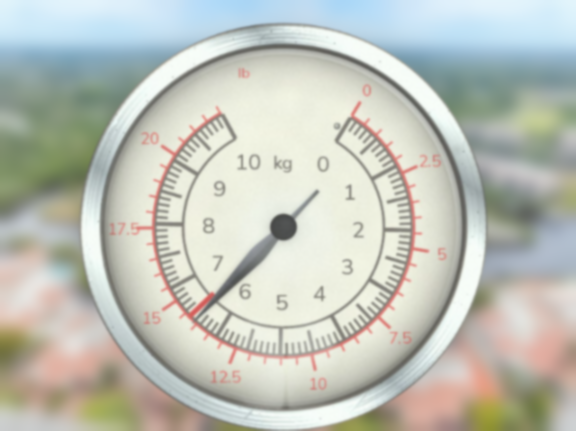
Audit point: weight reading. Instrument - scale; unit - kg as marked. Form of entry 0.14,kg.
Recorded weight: 6.4,kg
